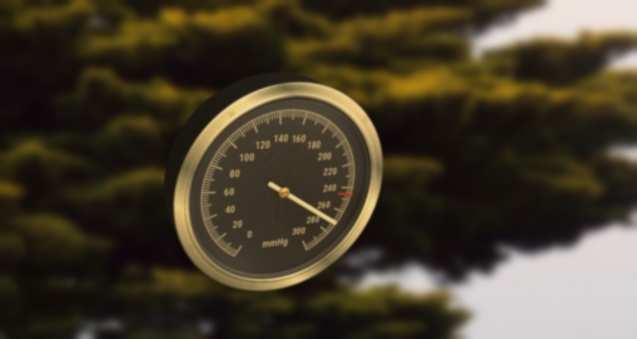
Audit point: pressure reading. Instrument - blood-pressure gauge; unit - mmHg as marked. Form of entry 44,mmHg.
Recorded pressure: 270,mmHg
